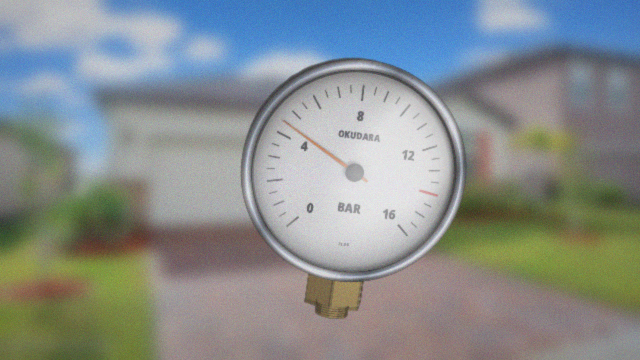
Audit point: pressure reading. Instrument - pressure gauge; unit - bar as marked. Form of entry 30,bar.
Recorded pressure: 4.5,bar
